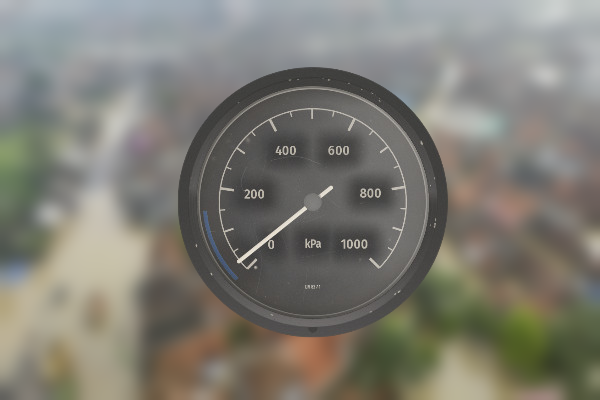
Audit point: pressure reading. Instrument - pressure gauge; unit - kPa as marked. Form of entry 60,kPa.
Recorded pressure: 25,kPa
